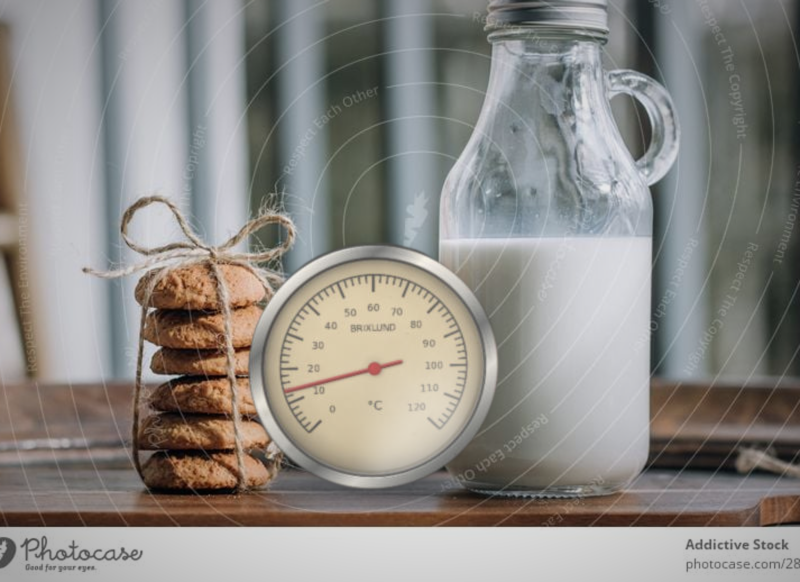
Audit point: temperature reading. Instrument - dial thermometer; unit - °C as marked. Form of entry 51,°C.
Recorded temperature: 14,°C
